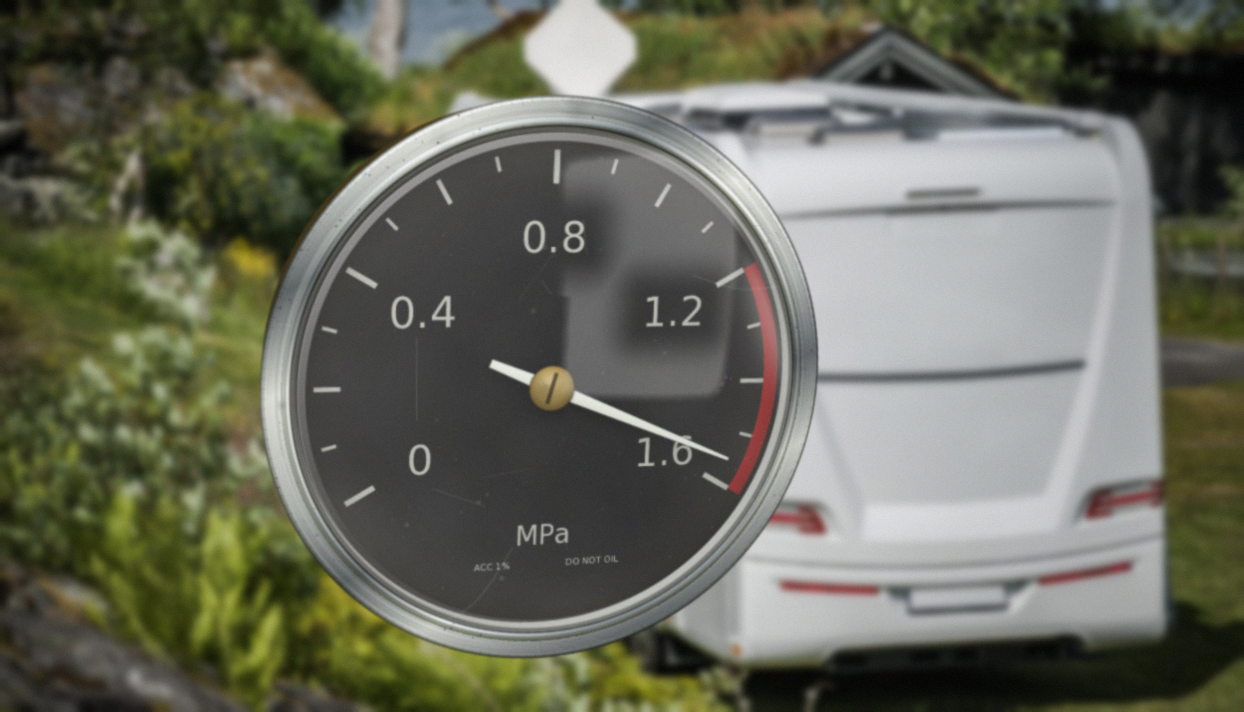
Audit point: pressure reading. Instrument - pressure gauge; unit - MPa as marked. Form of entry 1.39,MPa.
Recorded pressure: 1.55,MPa
